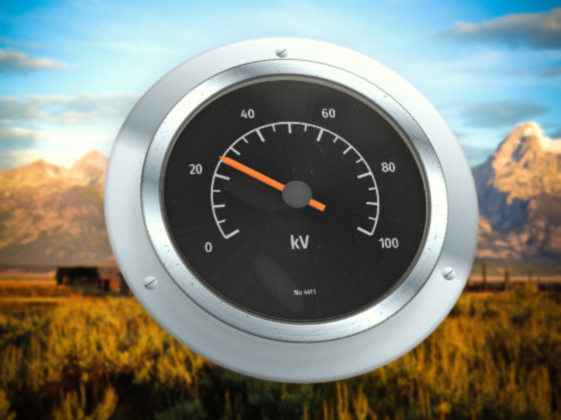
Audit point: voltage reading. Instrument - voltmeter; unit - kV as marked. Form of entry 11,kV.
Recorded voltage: 25,kV
